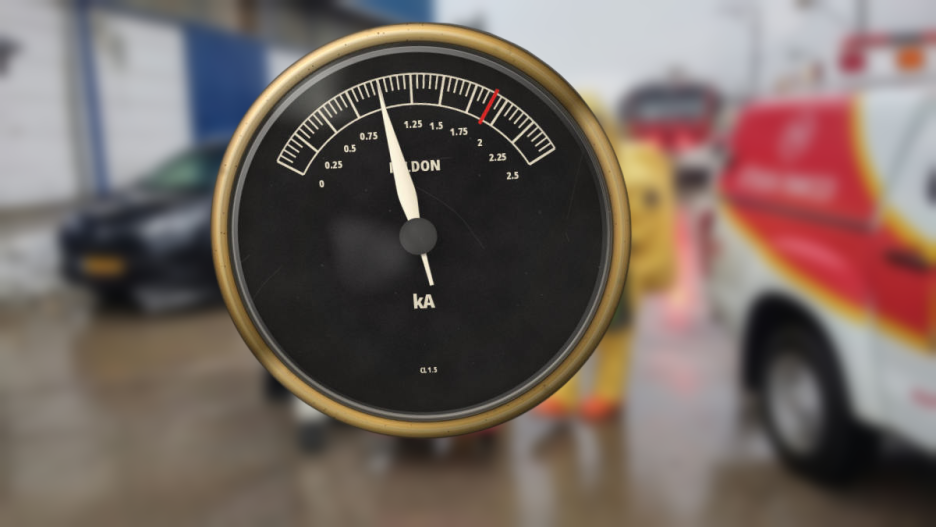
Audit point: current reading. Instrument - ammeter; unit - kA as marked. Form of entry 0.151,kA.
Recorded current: 1,kA
